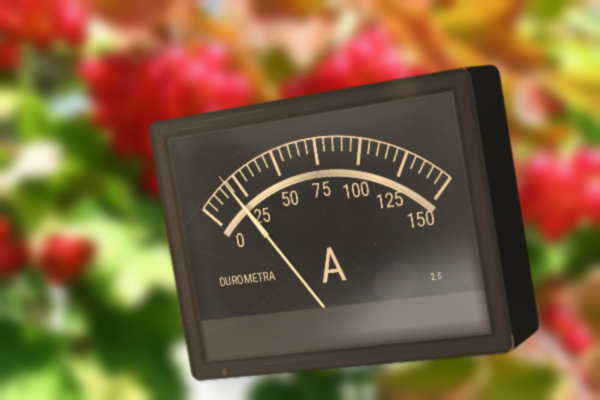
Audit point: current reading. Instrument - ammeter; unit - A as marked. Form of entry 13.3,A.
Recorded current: 20,A
